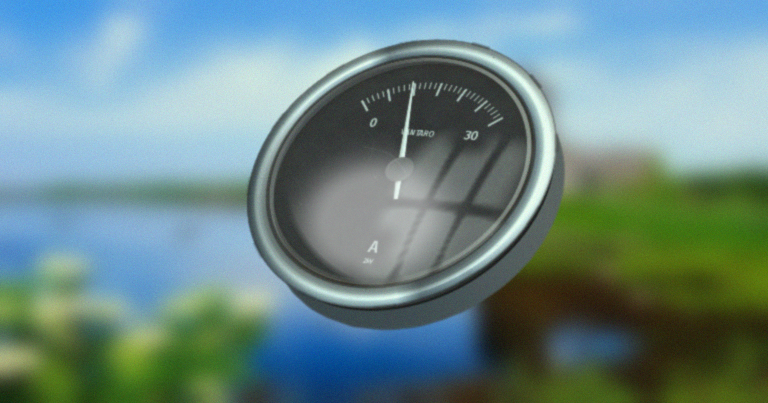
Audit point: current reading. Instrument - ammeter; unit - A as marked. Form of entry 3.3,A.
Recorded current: 10,A
